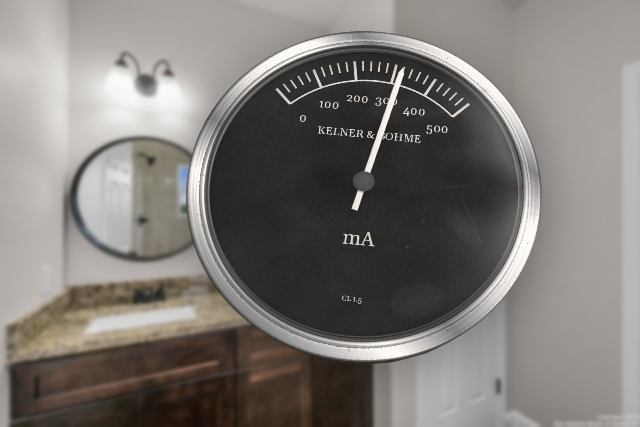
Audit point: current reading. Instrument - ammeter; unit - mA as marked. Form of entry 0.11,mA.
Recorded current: 320,mA
